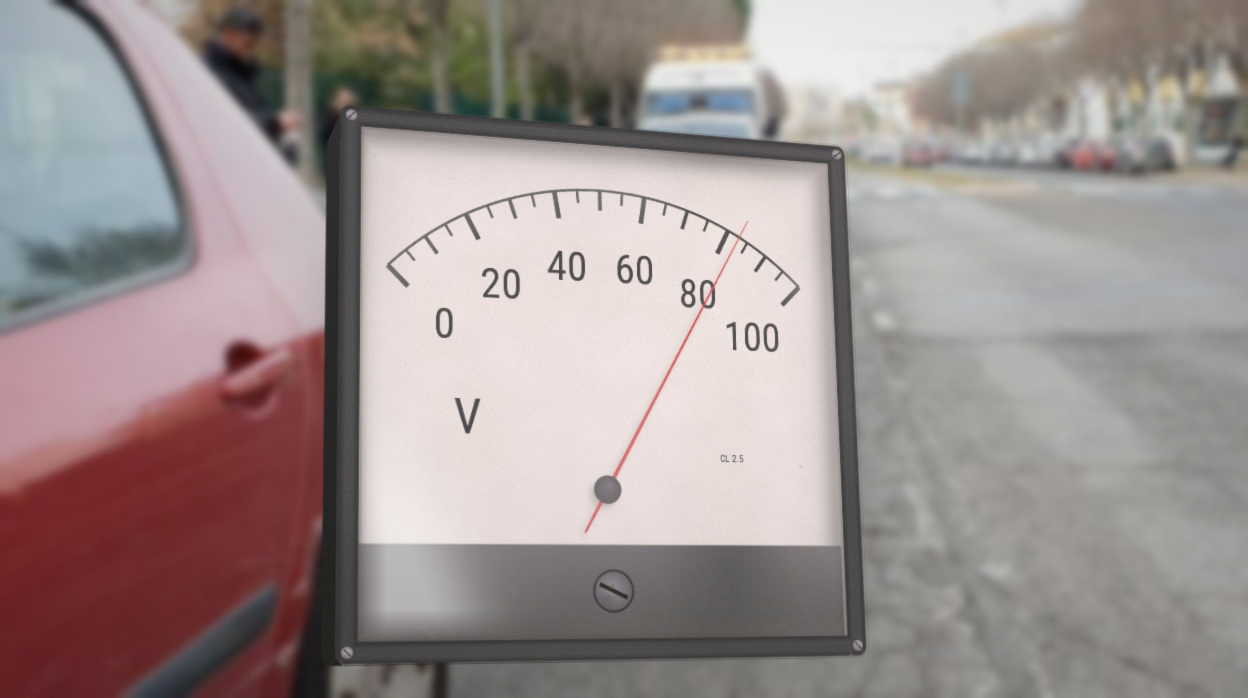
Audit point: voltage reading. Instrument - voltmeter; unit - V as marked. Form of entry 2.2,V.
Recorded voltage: 82.5,V
